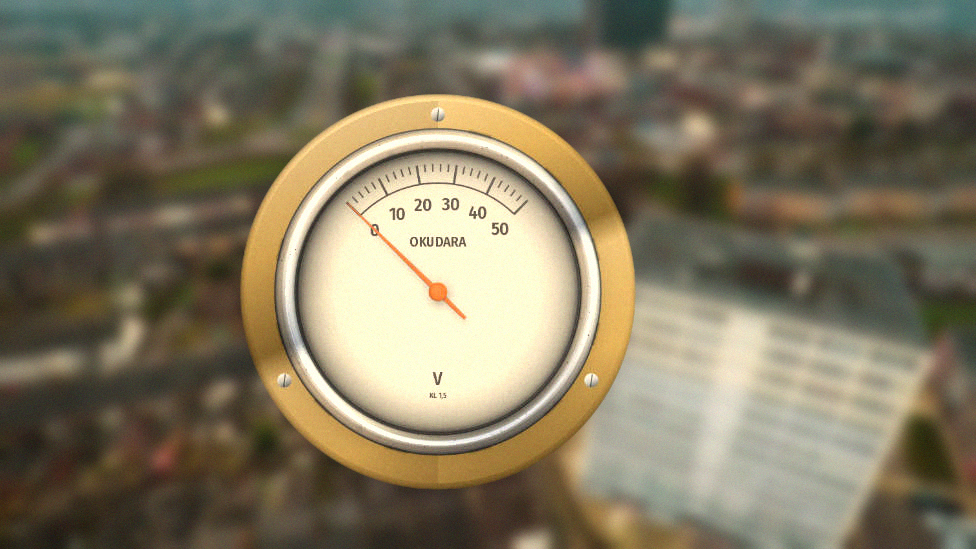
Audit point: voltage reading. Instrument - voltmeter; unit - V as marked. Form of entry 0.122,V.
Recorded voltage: 0,V
